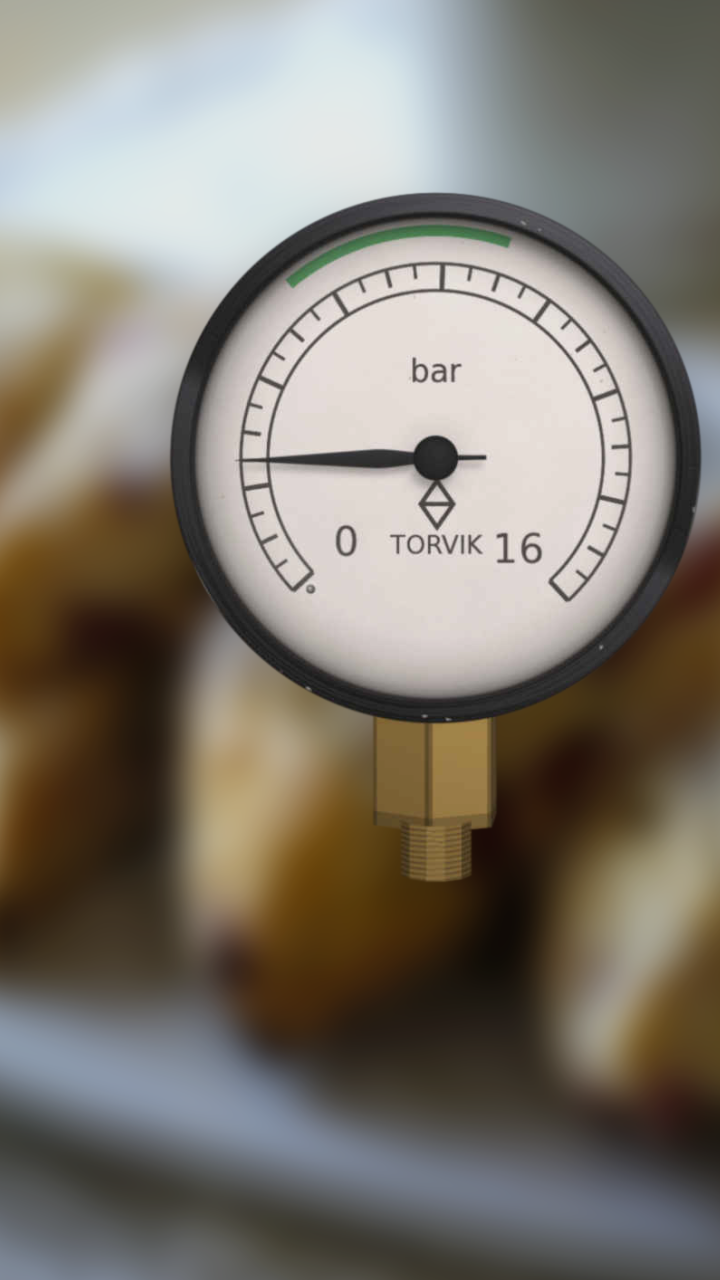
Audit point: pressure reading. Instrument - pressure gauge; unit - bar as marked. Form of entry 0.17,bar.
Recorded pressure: 2.5,bar
